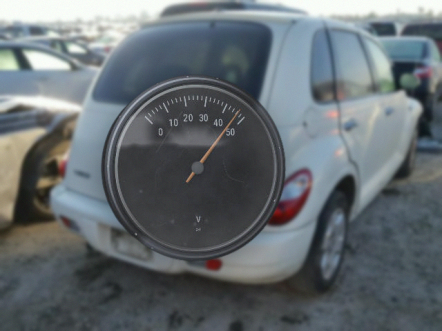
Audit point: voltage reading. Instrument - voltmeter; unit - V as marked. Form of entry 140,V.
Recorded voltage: 46,V
